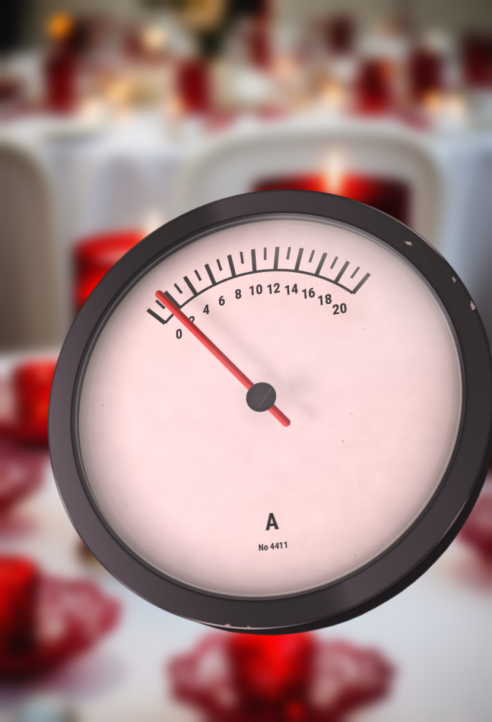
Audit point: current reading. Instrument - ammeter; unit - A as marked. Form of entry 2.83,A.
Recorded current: 1.5,A
